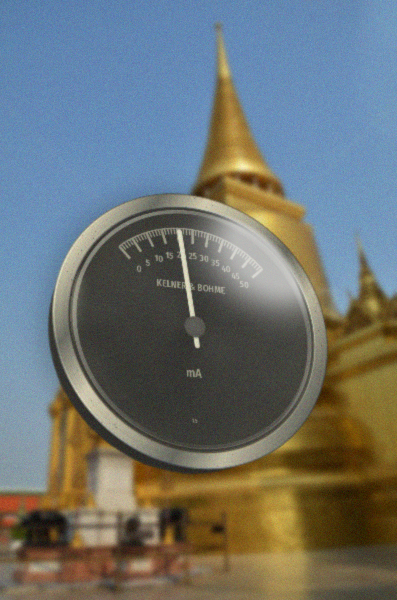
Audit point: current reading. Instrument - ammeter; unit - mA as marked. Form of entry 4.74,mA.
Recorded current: 20,mA
